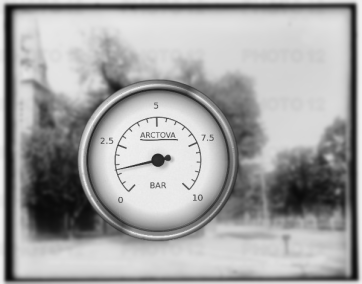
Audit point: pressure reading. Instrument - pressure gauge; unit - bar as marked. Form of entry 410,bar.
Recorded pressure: 1.25,bar
